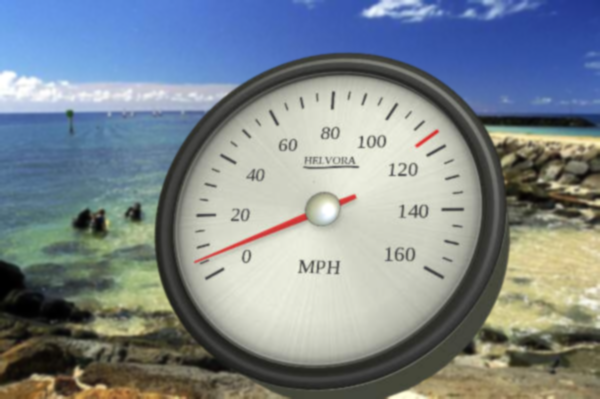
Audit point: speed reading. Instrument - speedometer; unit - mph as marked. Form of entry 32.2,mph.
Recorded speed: 5,mph
